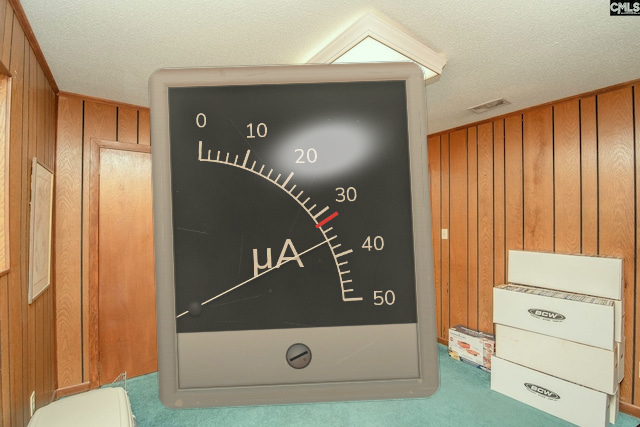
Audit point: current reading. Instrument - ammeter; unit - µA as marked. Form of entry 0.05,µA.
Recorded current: 36,µA
